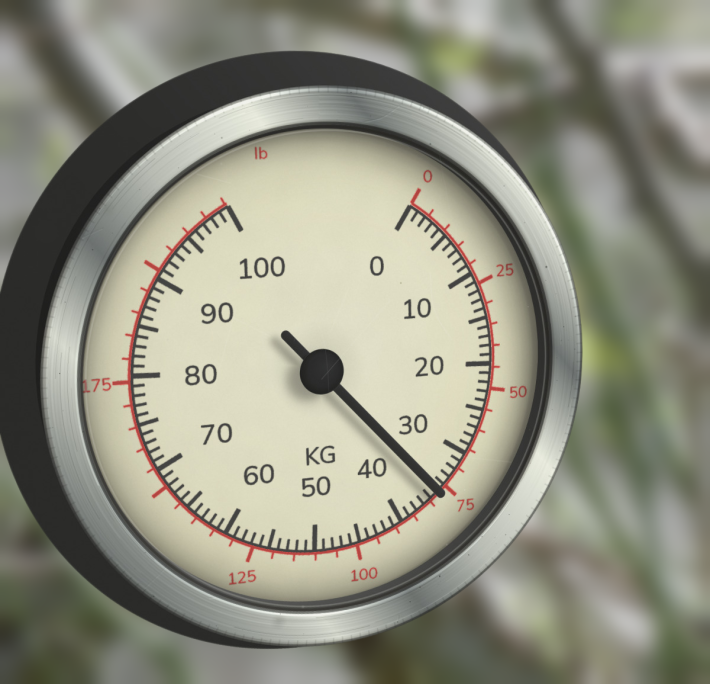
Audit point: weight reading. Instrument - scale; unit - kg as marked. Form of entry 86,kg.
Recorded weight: 35,kg
